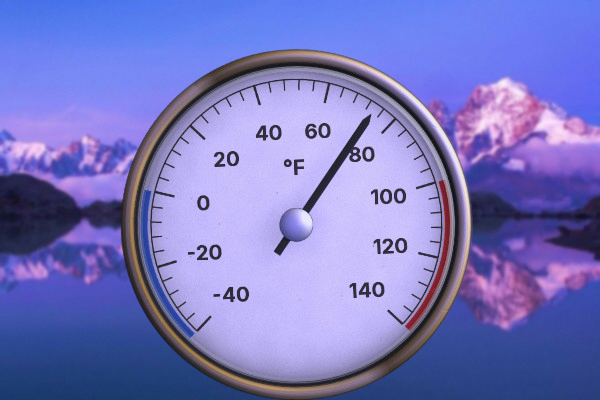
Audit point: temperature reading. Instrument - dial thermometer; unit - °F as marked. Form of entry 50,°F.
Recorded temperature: 74,°F
